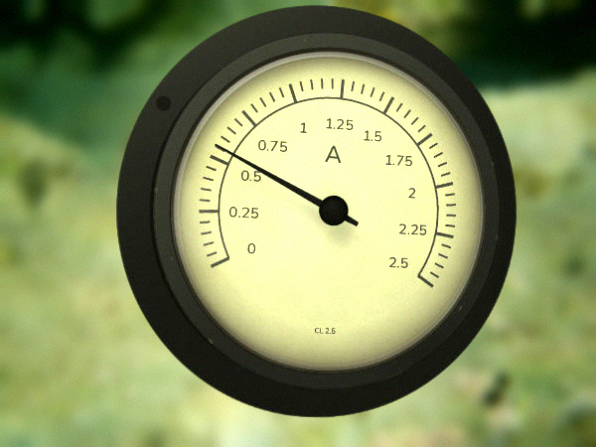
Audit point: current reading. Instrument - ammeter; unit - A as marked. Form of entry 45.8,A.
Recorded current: 0.55,A
